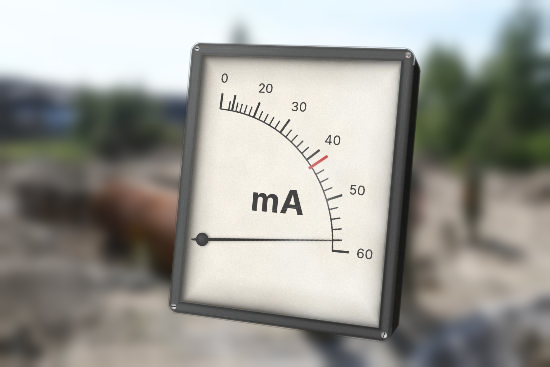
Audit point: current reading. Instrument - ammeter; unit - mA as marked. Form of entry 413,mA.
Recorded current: 58,mA
